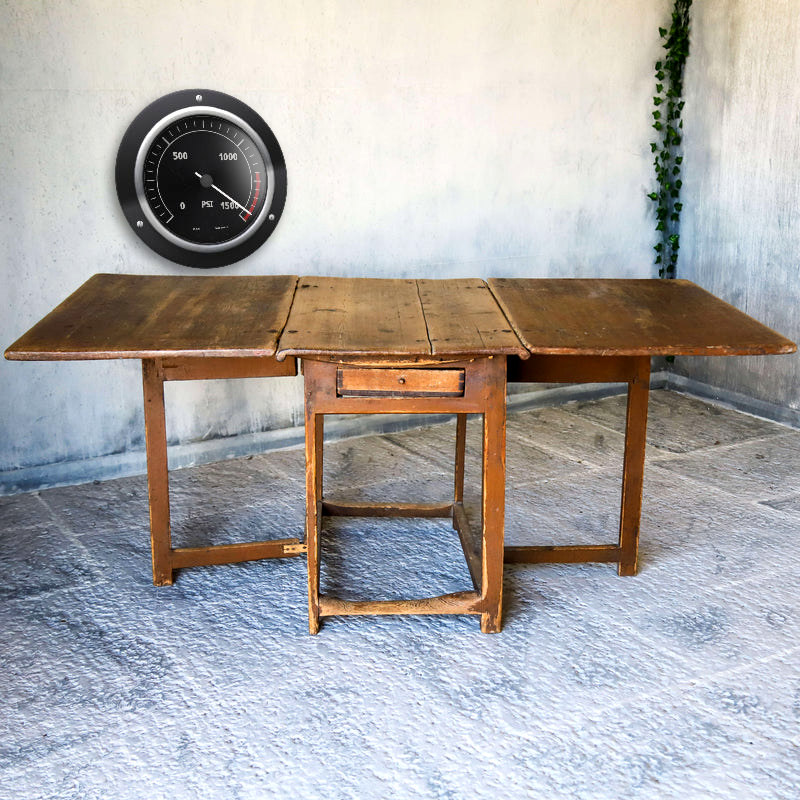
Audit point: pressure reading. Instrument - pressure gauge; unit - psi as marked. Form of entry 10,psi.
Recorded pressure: 1450,psi
